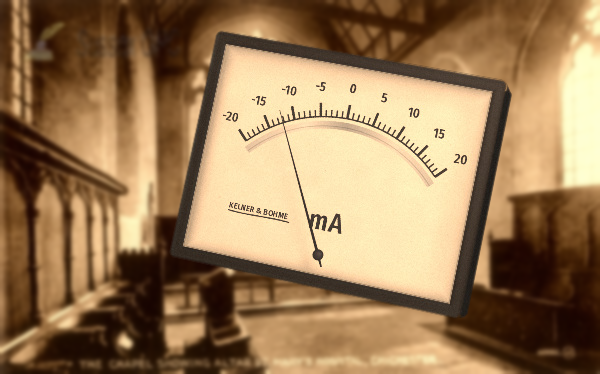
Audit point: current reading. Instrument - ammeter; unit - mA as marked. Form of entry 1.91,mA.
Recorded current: -12,mA
